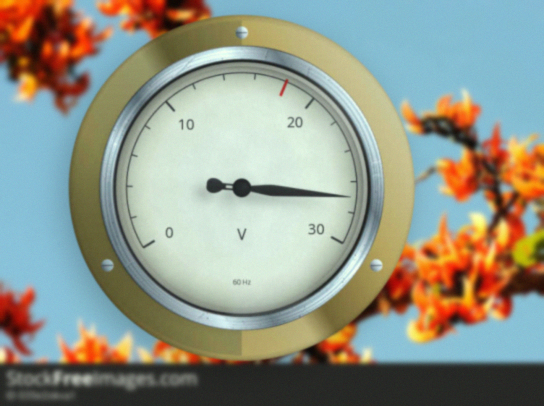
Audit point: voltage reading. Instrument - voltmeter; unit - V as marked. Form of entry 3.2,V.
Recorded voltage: 27,V
